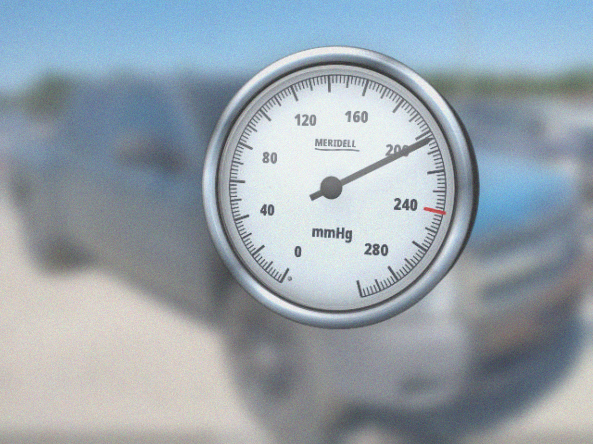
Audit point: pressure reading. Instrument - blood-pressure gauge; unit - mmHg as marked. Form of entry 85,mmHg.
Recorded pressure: 204,mmHg
